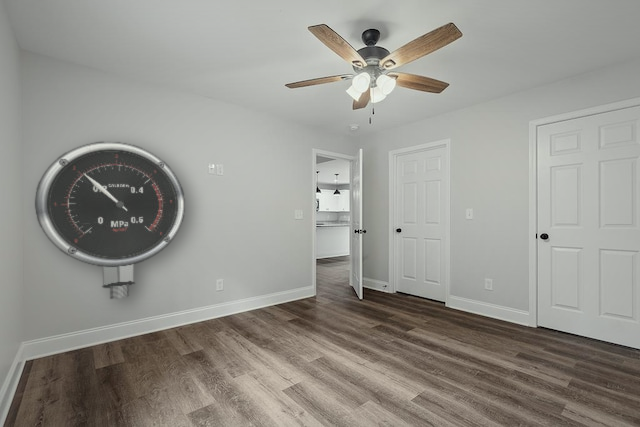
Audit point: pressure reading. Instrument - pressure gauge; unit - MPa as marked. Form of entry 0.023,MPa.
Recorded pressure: 0.2,MPa
